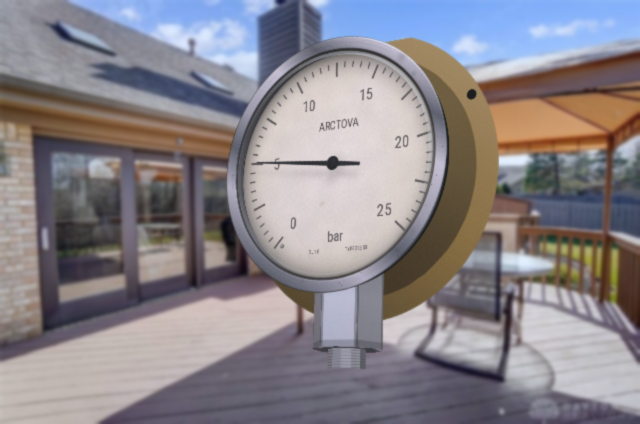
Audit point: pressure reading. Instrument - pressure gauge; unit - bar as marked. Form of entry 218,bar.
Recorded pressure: 5,bar
